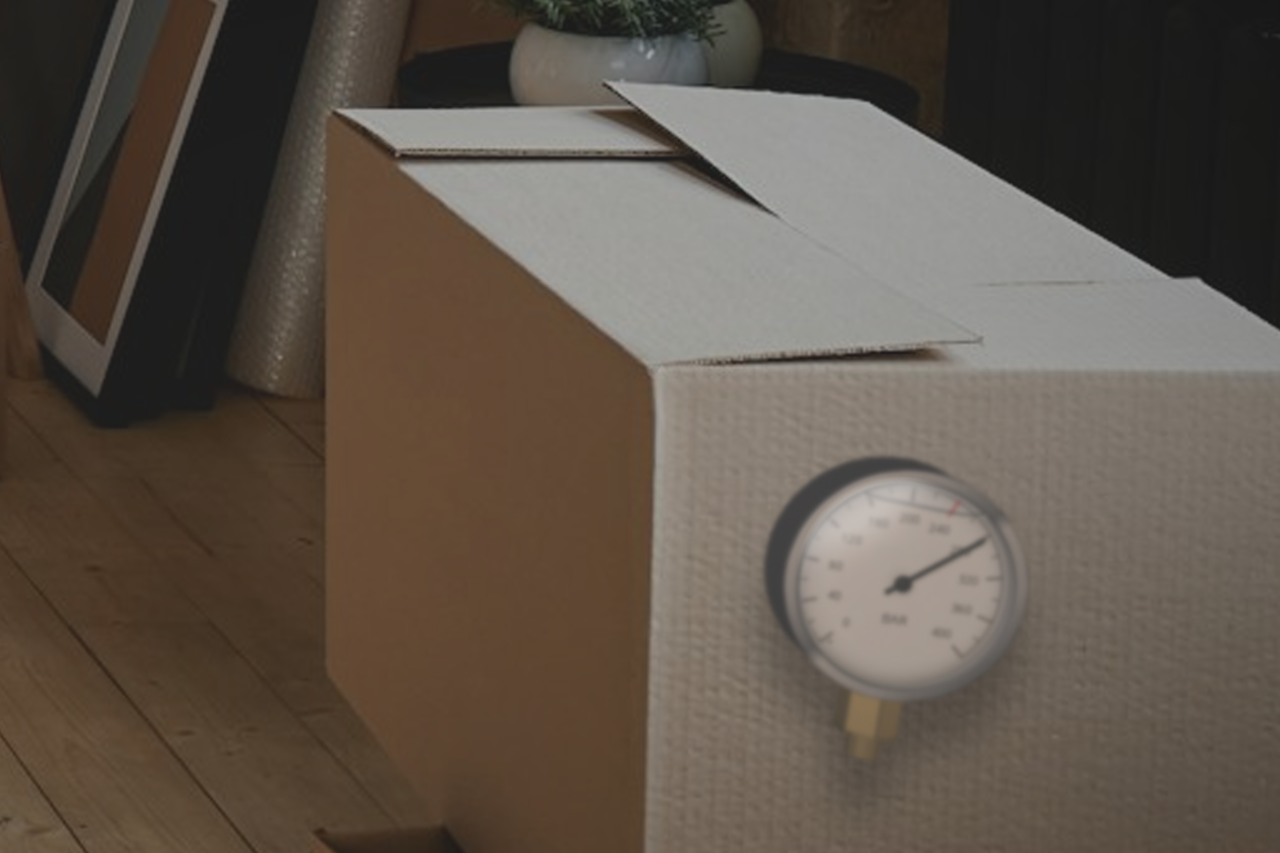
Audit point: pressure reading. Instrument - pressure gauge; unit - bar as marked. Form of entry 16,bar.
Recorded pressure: 280,bar
